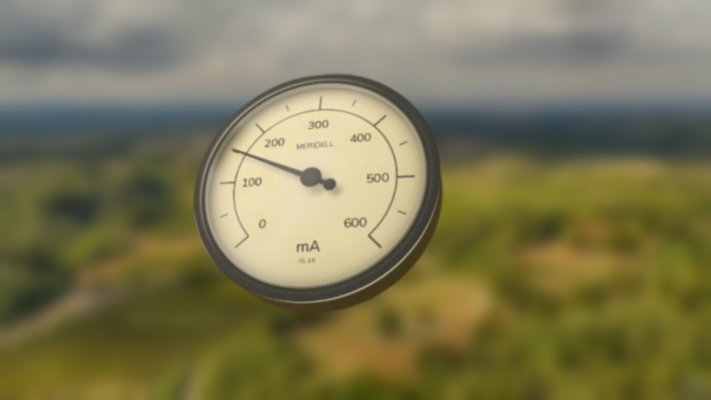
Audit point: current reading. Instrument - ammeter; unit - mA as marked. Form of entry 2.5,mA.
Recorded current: 150,mA
